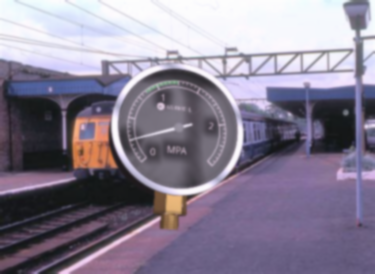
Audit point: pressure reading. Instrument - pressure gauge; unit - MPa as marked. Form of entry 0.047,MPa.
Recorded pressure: 0.25,MPa
